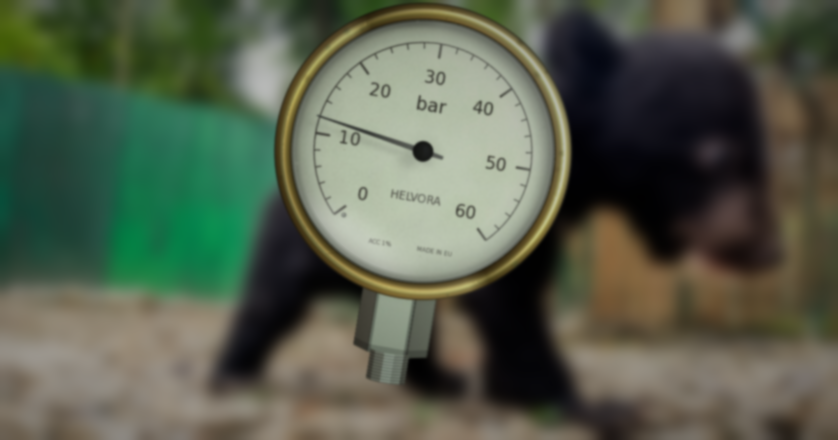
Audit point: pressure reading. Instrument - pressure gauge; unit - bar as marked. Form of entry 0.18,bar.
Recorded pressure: 12,bar
